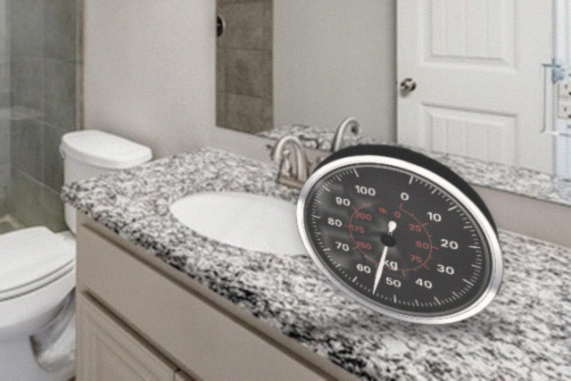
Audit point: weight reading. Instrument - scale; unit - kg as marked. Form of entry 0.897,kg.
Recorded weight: 55,kg
